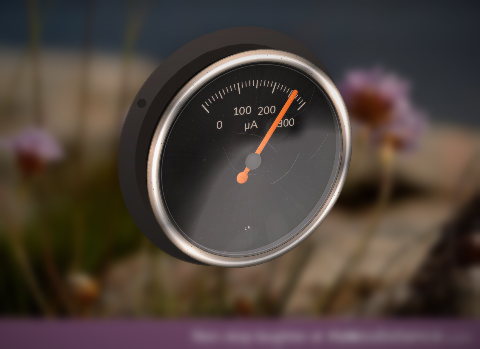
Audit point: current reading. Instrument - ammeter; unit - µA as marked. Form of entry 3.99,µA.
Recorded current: 250,µA
